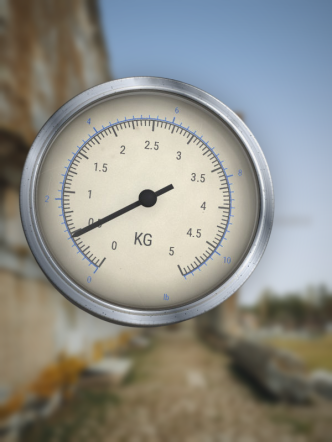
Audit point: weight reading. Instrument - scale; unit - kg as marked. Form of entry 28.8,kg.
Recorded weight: 0.45,kg
